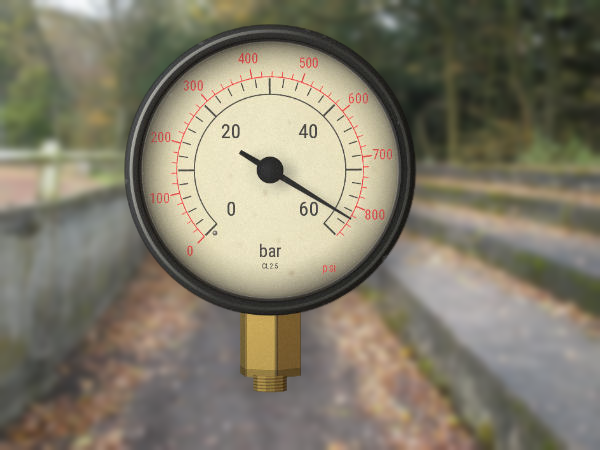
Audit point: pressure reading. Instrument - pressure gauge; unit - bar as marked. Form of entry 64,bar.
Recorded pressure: 57,bar
